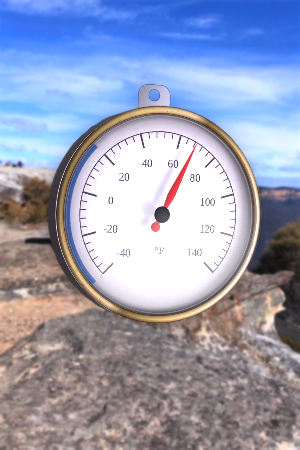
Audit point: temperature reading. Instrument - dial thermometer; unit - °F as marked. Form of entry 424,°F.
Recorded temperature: 68,°F
